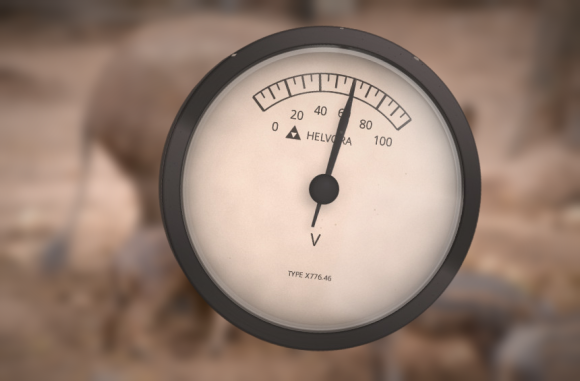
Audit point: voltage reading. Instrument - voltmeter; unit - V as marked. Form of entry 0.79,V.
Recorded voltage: 60,V
